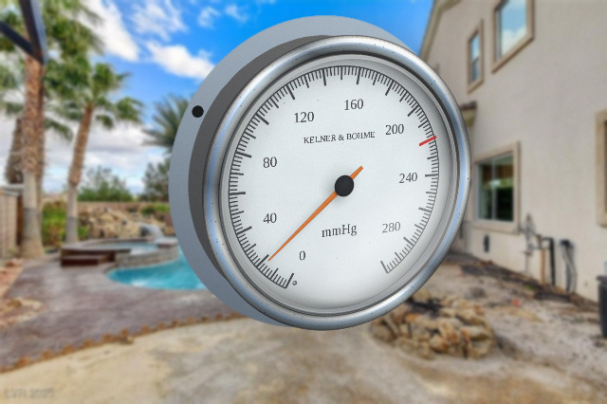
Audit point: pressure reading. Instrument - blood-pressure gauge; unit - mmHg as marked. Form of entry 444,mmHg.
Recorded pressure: 20,mmHg
